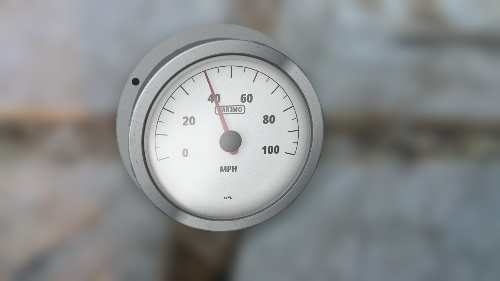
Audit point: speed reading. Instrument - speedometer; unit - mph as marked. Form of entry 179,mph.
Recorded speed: 40,mph
